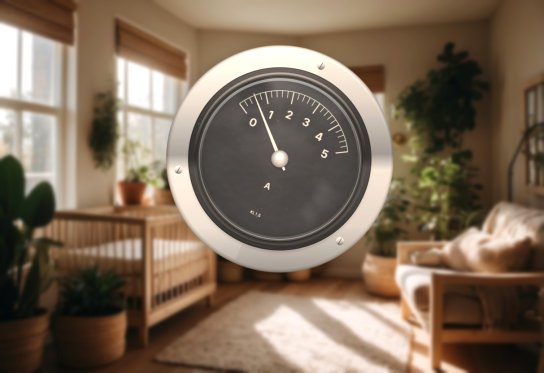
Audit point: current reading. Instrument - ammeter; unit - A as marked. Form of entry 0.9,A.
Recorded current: 0.6,A
